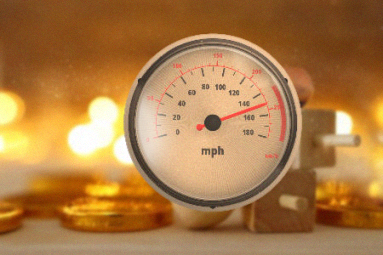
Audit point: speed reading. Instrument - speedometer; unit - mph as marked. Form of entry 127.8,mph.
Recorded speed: 150,mph
